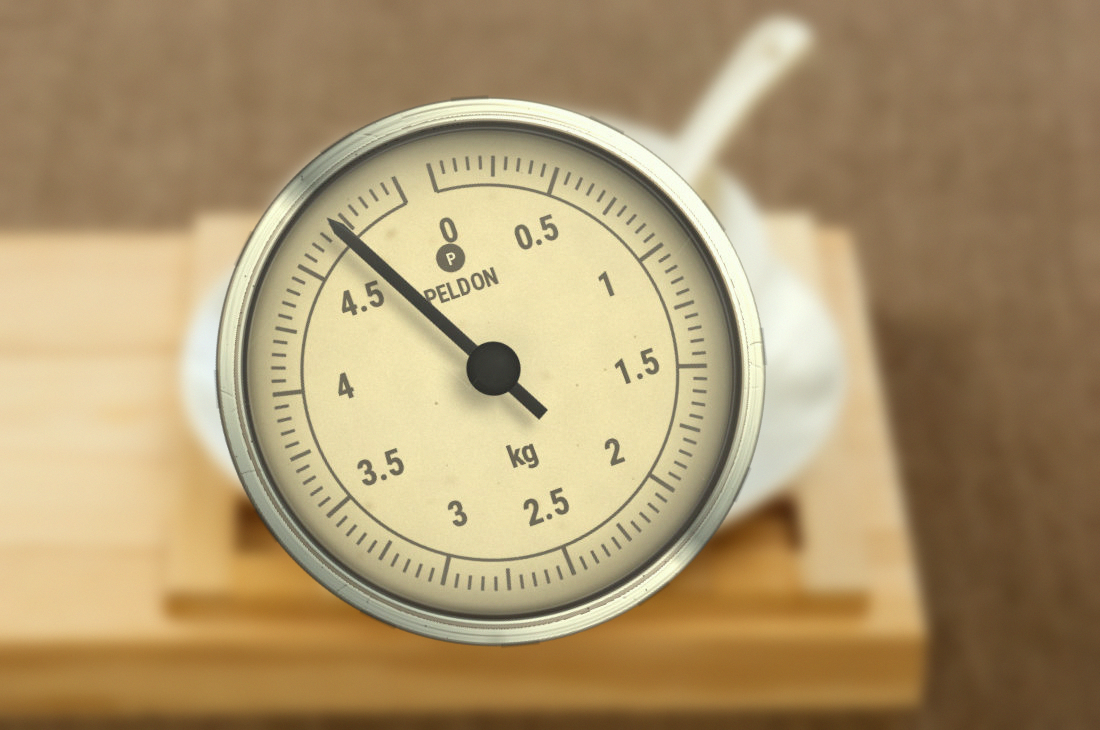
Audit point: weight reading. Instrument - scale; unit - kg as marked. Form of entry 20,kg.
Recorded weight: 4.7,kg
